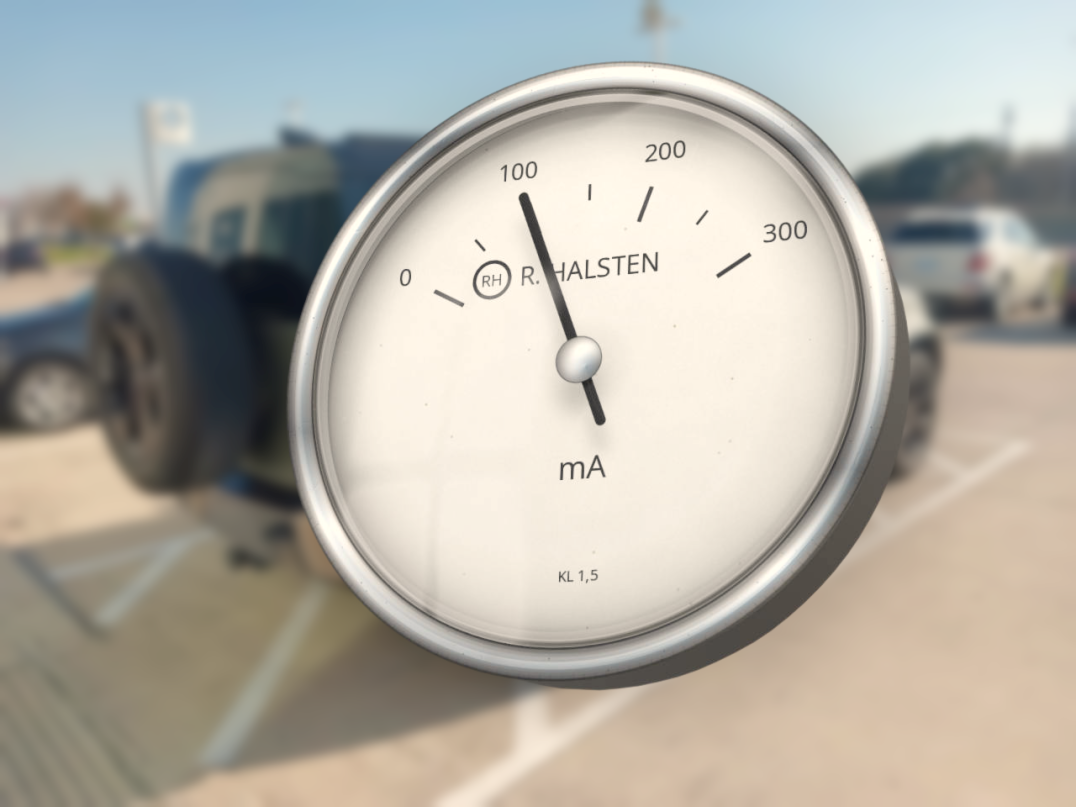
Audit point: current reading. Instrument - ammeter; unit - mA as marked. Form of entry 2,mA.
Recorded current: 100,mA
